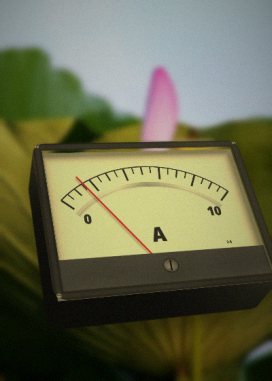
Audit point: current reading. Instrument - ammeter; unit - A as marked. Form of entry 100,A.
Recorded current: 1.5,A
